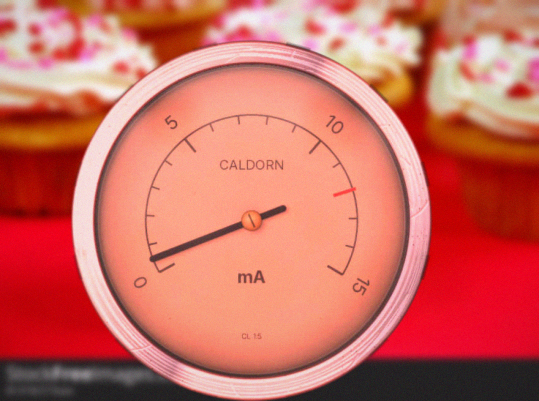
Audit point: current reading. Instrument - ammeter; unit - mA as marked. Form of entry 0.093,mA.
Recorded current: 0.5,mA
